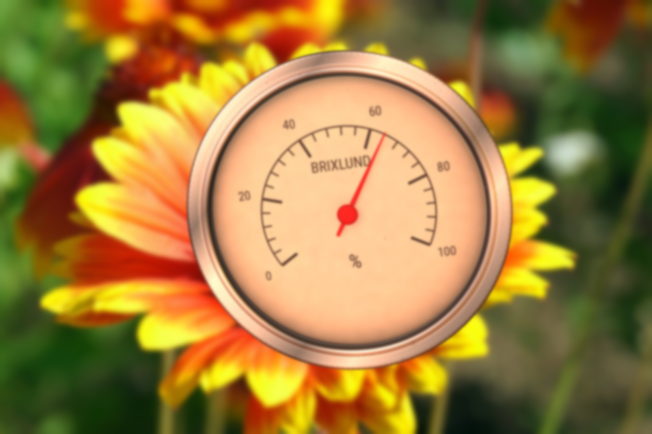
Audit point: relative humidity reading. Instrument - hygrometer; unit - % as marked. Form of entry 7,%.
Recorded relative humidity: 64,%
